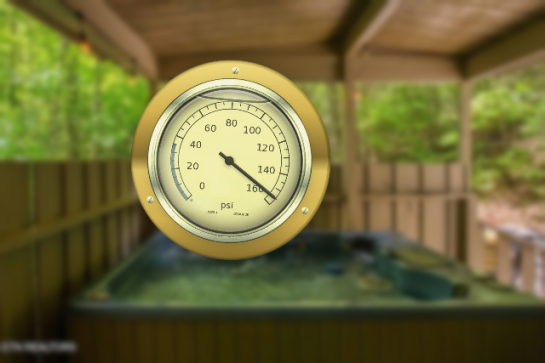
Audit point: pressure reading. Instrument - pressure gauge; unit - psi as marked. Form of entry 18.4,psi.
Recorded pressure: 155,psi
